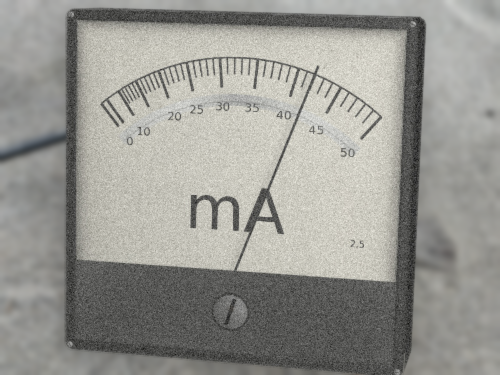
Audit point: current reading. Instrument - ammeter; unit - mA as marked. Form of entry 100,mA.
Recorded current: 42,mA
